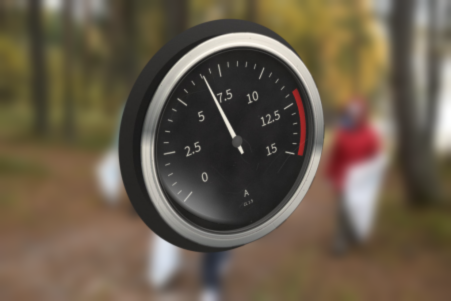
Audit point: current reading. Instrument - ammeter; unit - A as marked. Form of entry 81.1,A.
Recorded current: 6.5,A
